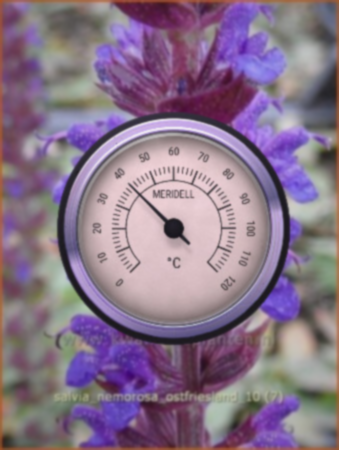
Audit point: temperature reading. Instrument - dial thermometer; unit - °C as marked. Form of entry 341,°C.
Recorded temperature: 40,°C
